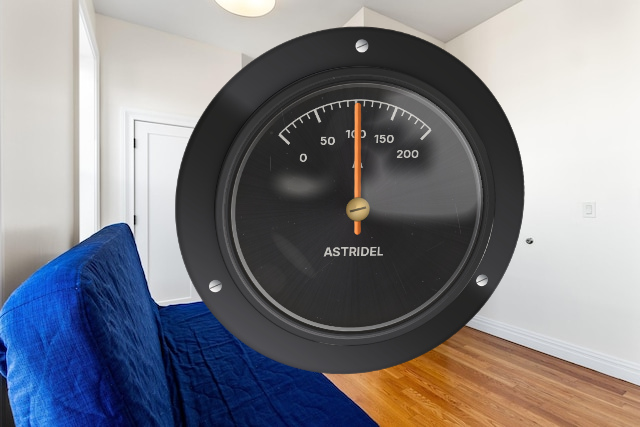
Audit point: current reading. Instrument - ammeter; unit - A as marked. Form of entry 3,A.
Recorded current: 100,A
